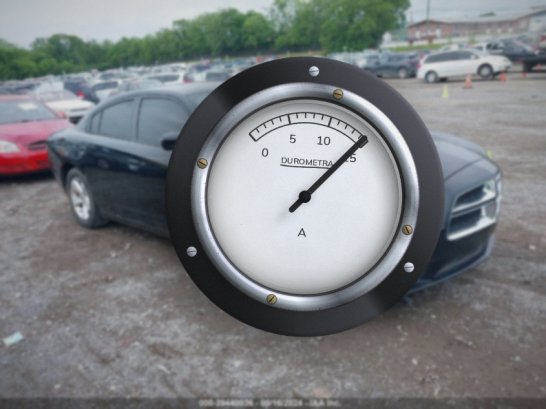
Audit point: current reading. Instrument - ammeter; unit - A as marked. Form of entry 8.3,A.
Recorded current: 14.5,A
